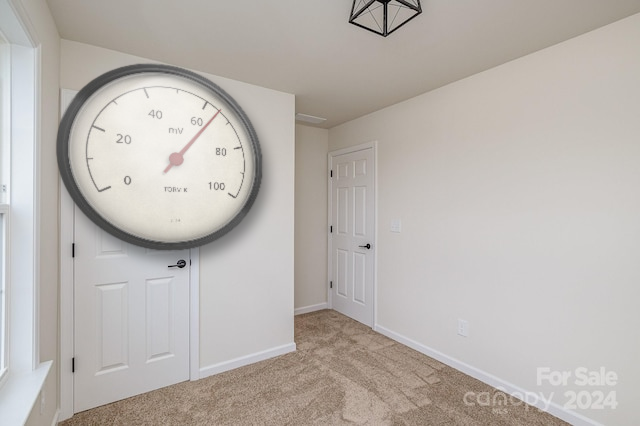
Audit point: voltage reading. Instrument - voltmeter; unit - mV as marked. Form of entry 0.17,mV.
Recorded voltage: 65,mV
